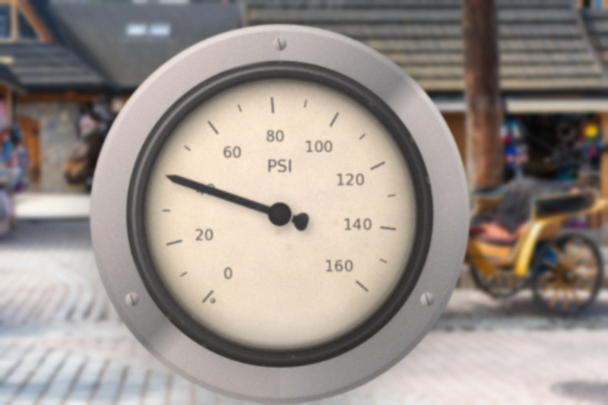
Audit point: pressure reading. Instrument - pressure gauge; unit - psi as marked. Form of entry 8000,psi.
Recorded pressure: 40,psi
